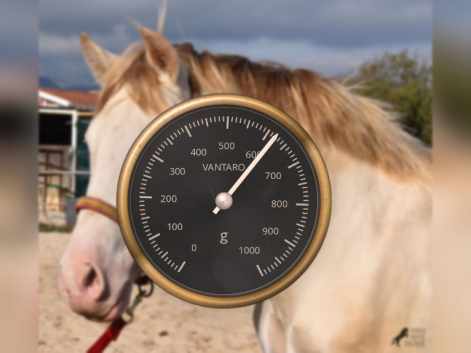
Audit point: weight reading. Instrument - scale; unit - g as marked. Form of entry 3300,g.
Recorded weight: 620,g
